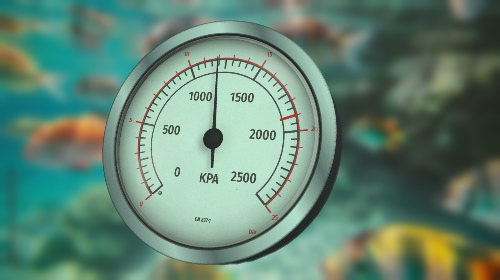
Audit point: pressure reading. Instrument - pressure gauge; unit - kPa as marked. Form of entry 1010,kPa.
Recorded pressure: 1200,kPa
